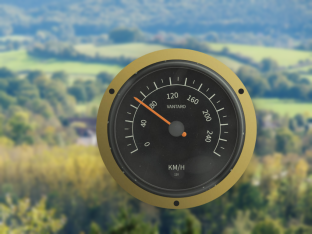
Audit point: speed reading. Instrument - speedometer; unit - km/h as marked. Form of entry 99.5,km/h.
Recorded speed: 70,km/h
